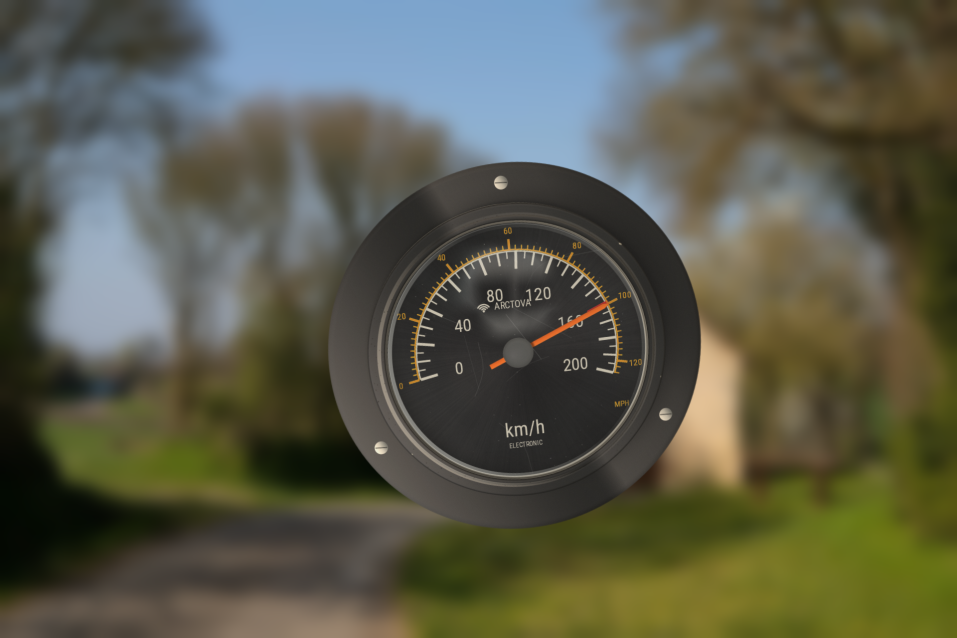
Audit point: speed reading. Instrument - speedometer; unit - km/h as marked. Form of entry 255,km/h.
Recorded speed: 160,km/h
